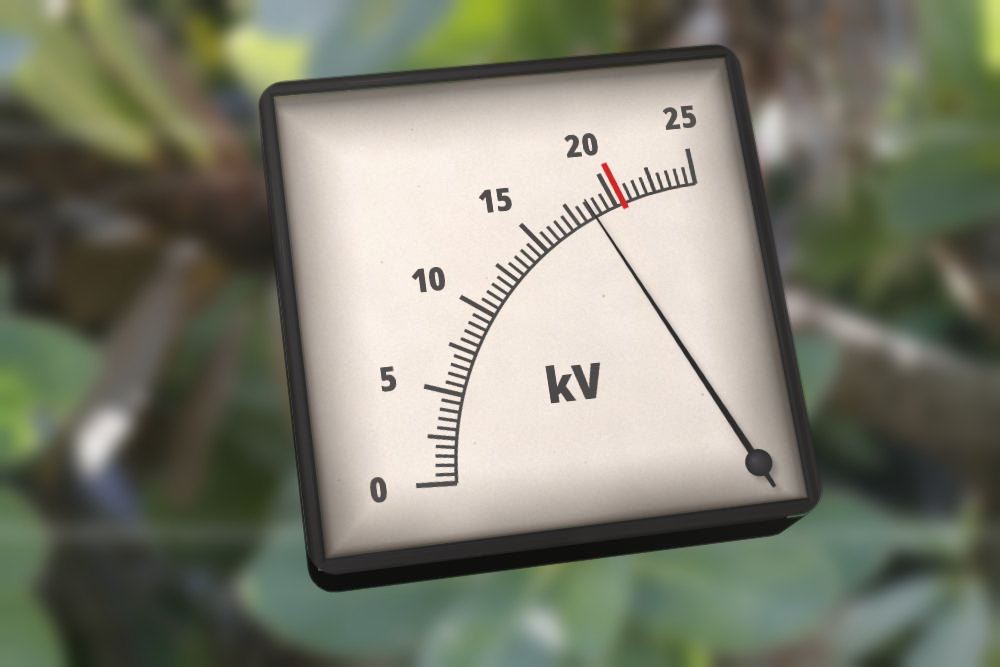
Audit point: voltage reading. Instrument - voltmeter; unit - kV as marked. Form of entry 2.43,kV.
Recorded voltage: 18.5,kV
